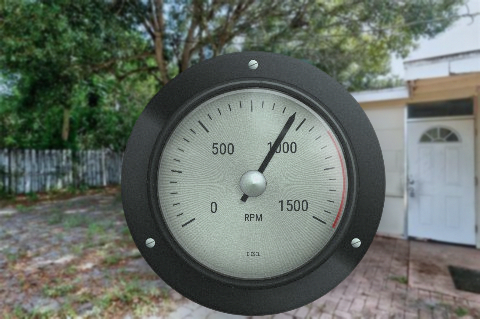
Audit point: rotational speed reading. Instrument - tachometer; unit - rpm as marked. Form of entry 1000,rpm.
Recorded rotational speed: 950,rpm
